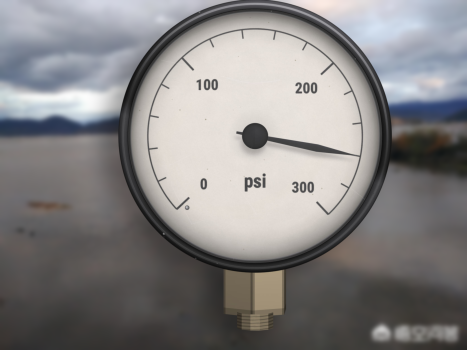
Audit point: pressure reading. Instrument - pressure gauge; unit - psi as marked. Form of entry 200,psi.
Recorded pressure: 260,psi
